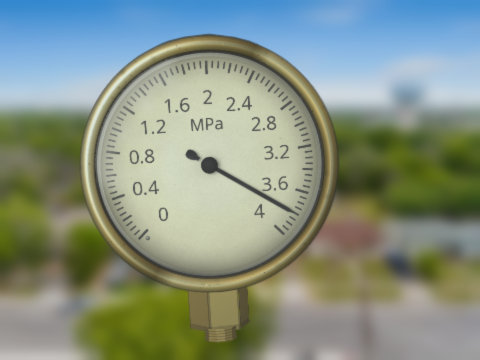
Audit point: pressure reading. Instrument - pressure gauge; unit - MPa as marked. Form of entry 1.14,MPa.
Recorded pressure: 3.8,MPa
